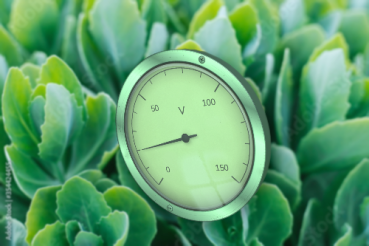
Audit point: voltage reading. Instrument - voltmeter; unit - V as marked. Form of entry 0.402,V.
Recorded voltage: 20,V
